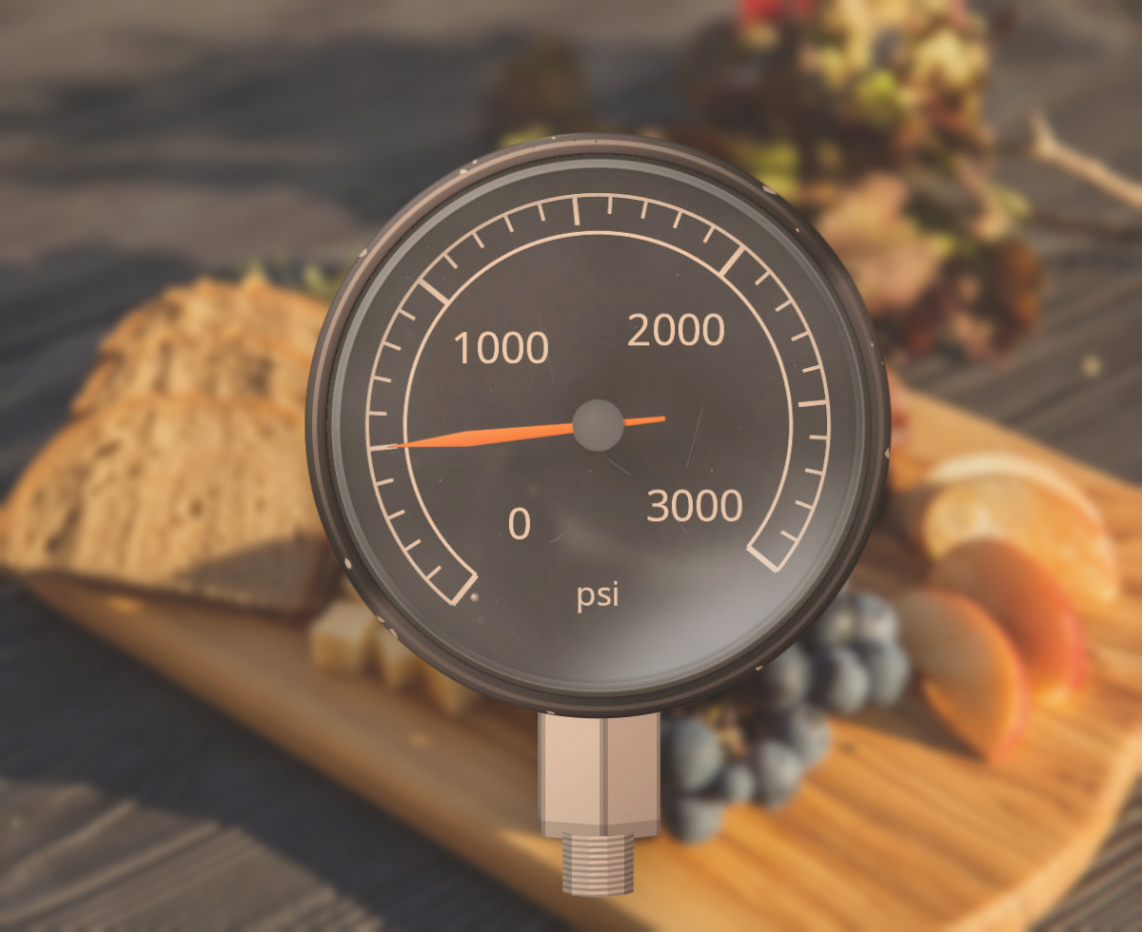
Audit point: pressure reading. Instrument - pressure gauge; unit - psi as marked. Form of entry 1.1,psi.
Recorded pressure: 500,psi
